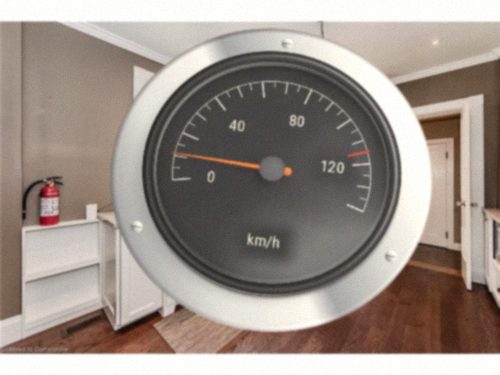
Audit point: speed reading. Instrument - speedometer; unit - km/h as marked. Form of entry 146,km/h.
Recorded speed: 10,km/h
